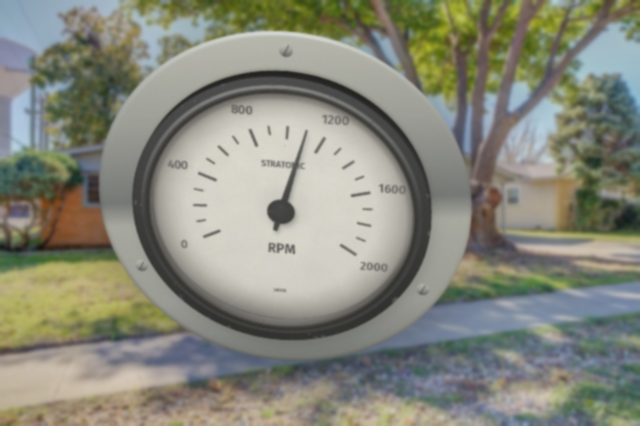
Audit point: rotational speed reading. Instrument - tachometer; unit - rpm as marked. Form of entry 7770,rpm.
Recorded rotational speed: 1100,rpm
